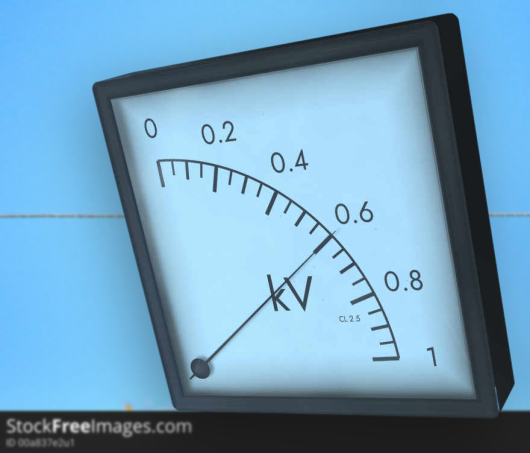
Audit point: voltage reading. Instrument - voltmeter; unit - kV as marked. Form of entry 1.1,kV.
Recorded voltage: 0.6,kV
